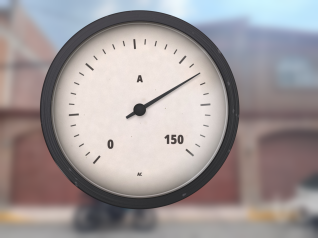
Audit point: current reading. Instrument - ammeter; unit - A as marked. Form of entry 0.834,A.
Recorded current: 110,A
